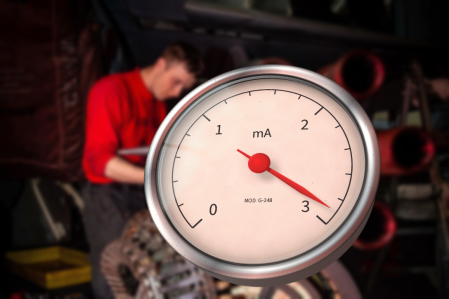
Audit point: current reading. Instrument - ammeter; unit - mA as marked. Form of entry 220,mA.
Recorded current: 2.9,mA
